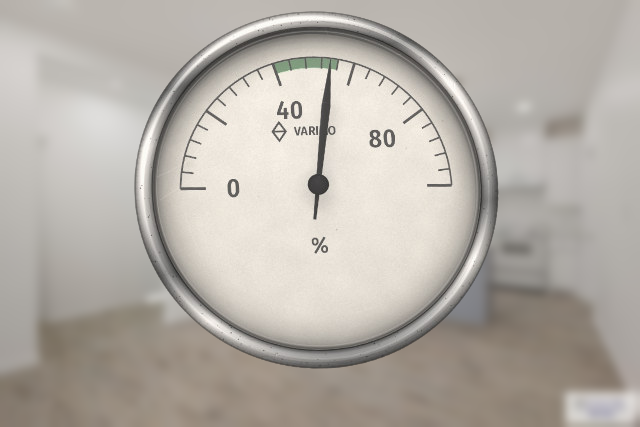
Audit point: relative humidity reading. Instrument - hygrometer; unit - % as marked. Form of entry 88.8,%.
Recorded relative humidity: 54,%
